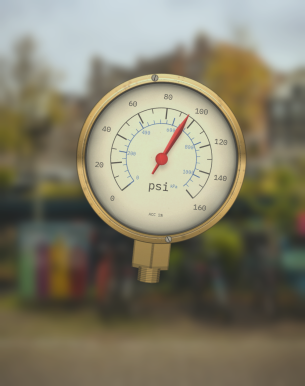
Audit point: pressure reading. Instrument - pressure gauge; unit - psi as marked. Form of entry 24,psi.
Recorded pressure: 95,psi
